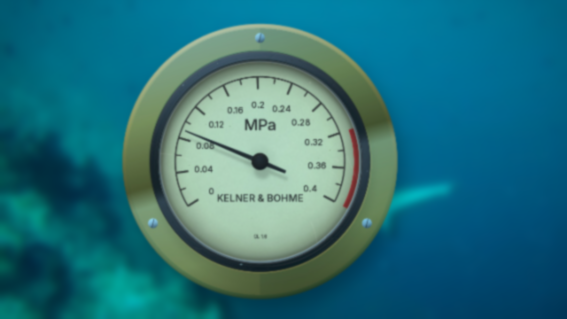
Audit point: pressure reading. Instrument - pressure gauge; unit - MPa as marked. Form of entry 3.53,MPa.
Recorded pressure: 0.09,MPa
